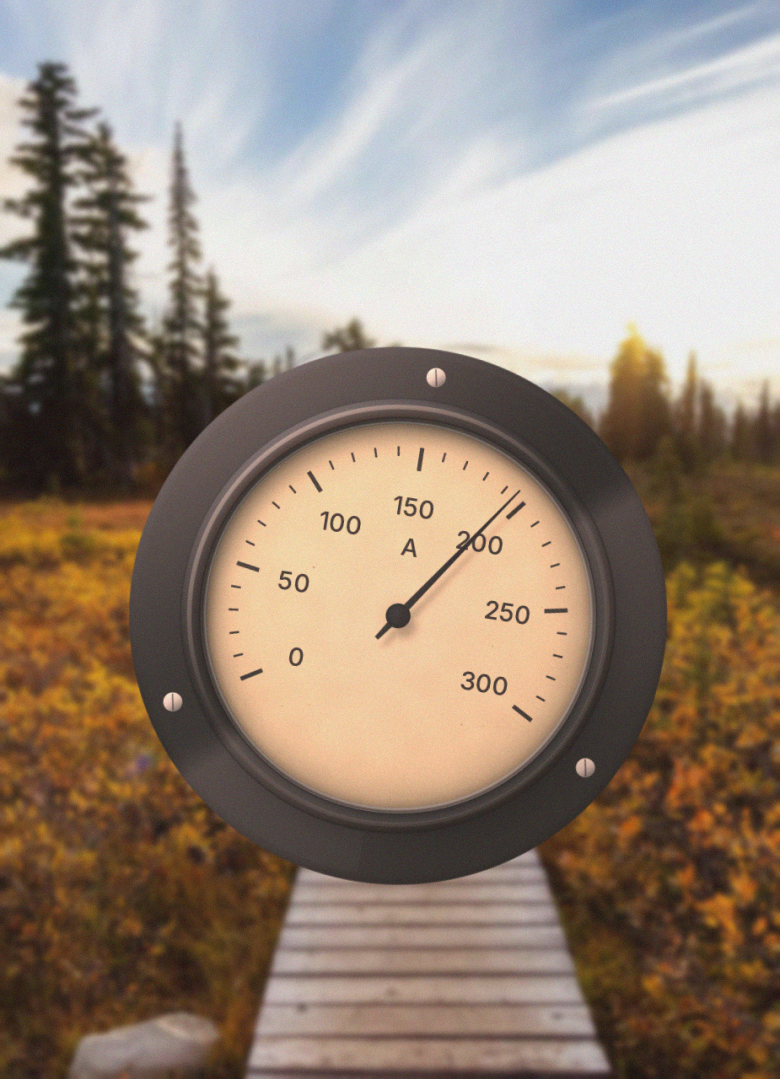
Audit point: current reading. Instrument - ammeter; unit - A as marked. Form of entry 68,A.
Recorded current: 195,A
